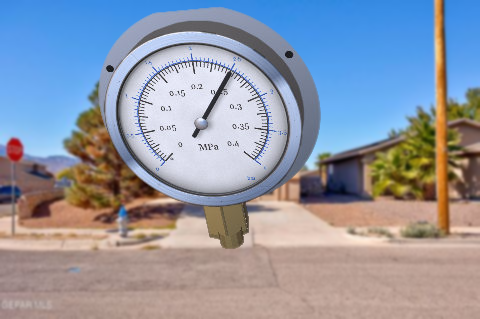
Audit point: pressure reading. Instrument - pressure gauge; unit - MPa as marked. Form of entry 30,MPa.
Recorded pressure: 0.25,MPa
